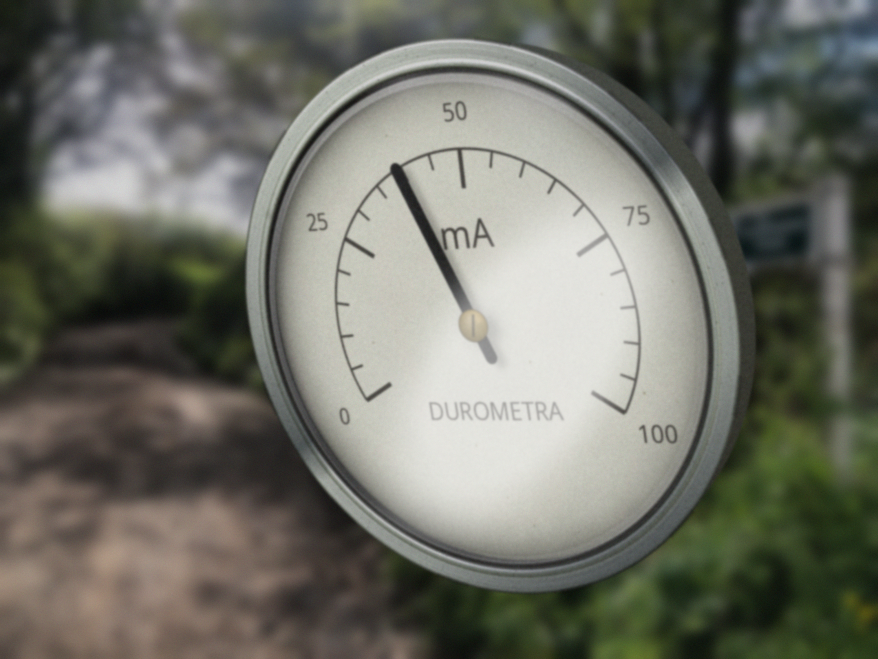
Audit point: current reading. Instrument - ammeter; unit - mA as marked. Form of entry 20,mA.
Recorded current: 40,mA
